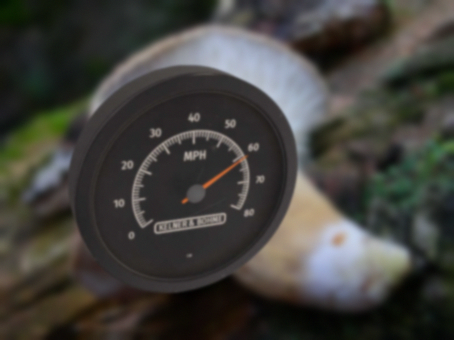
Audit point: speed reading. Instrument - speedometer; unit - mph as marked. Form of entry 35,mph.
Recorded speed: 60,mph
